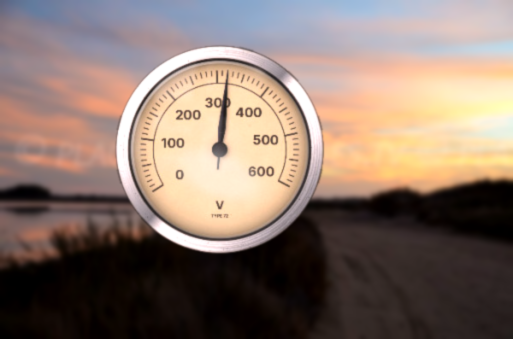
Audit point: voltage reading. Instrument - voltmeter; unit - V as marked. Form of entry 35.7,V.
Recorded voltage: 320,V
